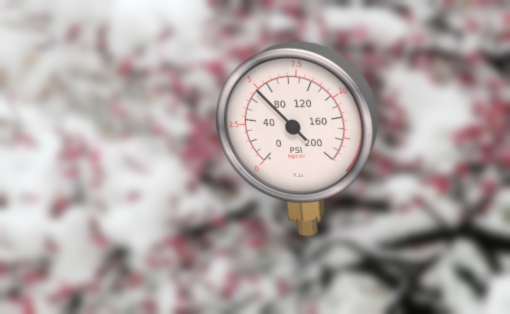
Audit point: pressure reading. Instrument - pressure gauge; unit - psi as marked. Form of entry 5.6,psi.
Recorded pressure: 70,psi
